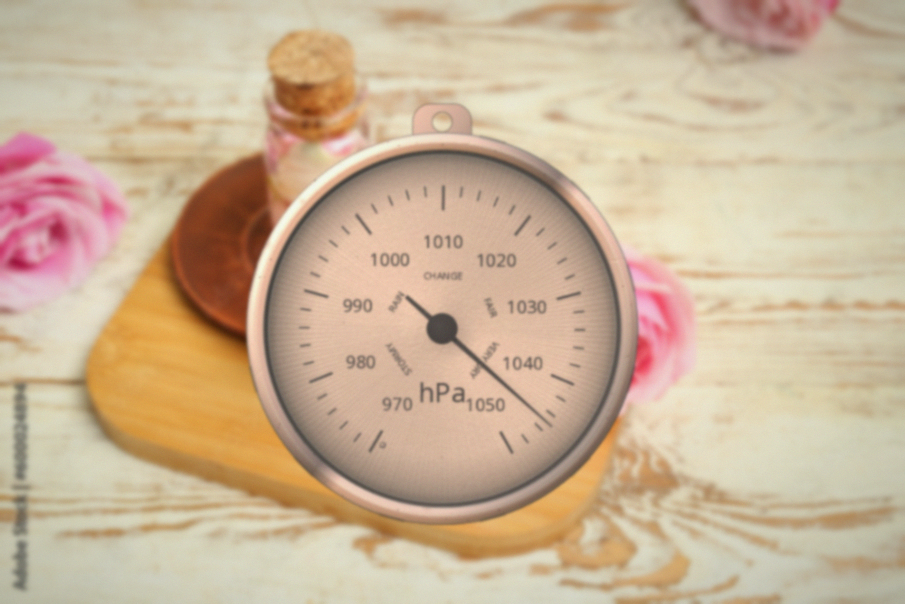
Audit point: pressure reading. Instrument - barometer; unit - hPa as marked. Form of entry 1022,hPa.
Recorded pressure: 1045,hPa
